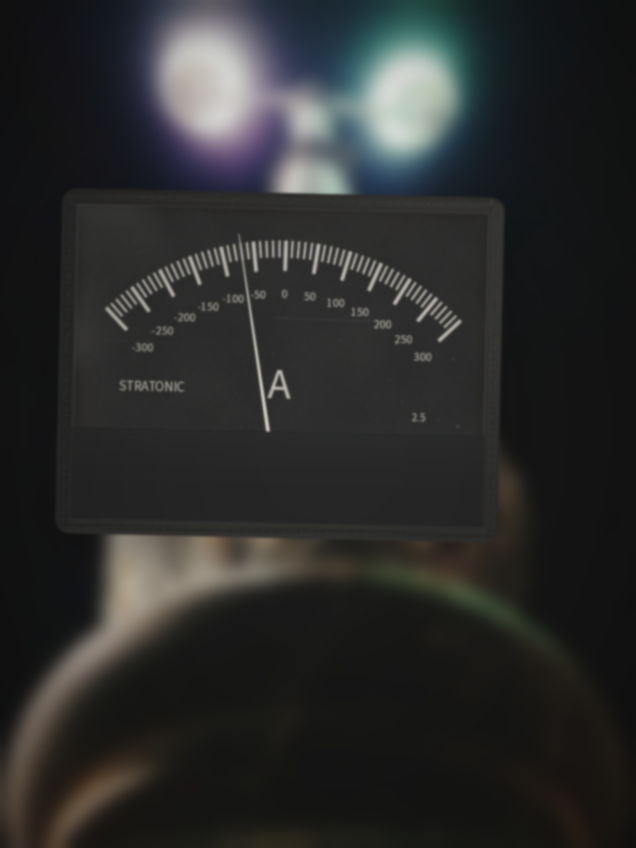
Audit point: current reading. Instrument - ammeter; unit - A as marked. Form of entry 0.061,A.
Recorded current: -70,A
